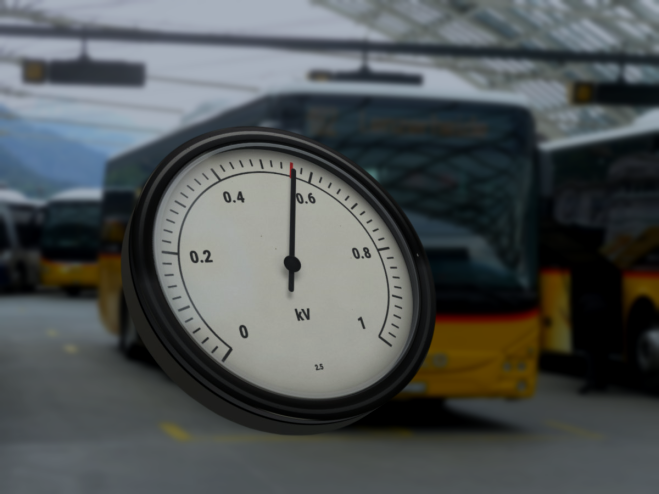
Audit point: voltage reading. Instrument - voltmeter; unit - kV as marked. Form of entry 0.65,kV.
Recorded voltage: 0.56,kV
